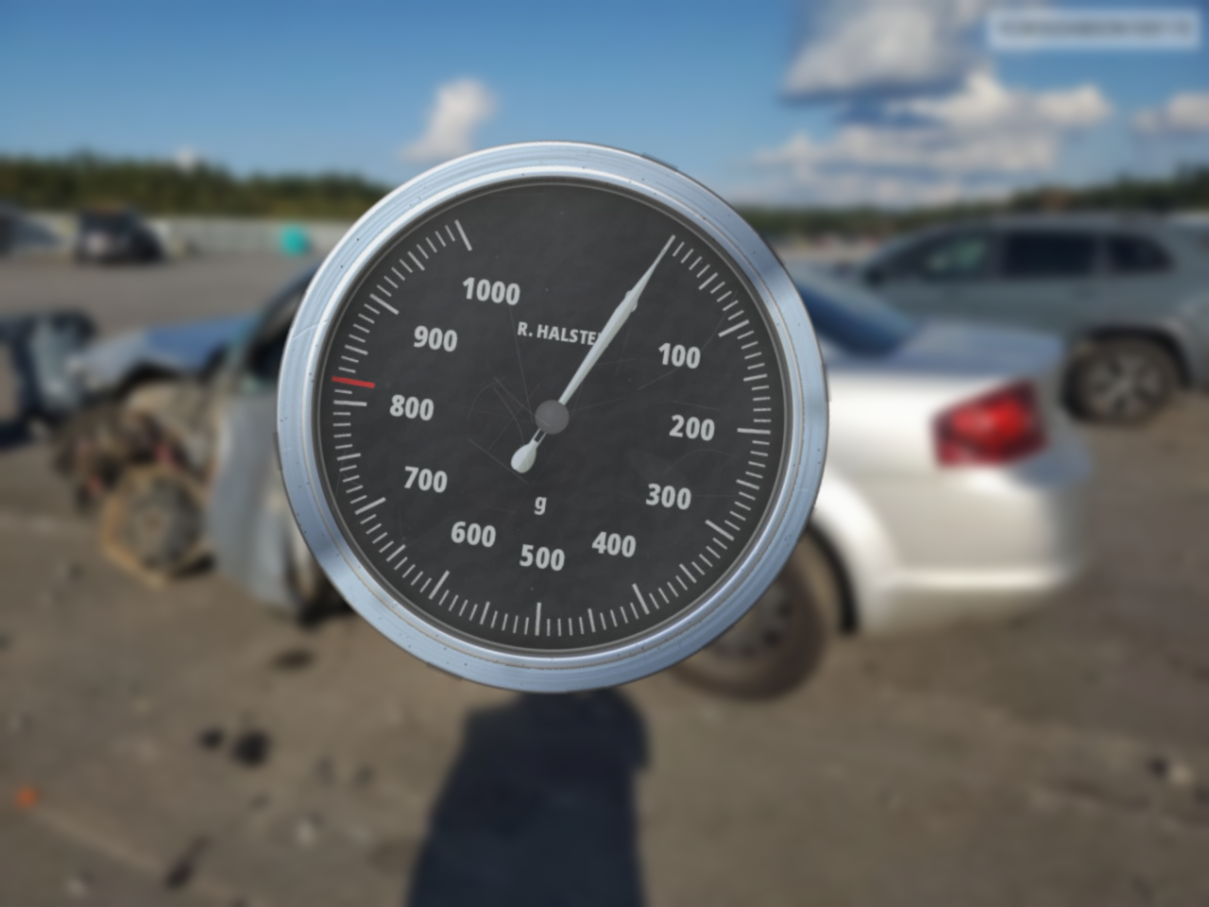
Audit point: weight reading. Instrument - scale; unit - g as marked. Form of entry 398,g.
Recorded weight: 0,g
